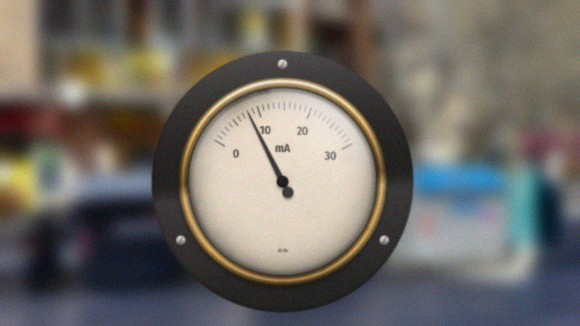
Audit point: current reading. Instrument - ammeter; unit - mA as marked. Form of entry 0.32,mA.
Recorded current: 8,mA
